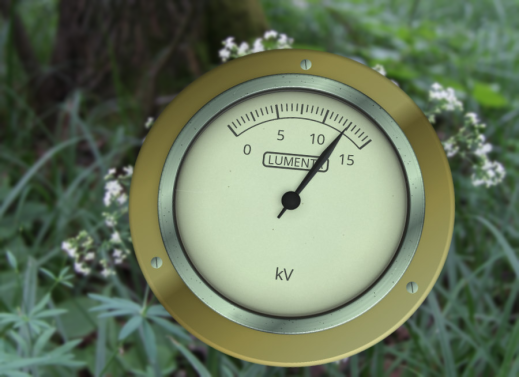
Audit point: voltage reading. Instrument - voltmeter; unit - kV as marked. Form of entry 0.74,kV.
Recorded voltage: 12.5,kV
